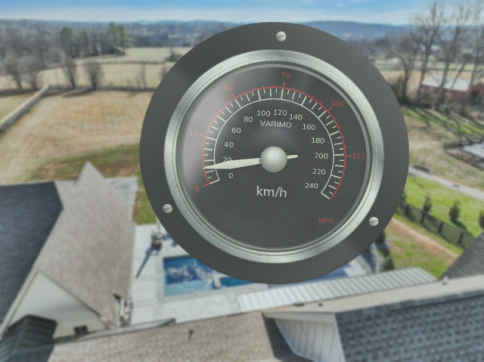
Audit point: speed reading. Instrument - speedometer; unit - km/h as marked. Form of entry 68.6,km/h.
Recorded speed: 15,km/h
